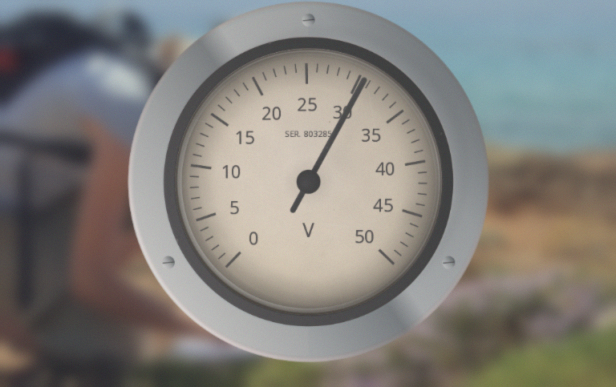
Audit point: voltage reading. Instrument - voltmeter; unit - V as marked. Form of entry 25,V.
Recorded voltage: 30.5,V
